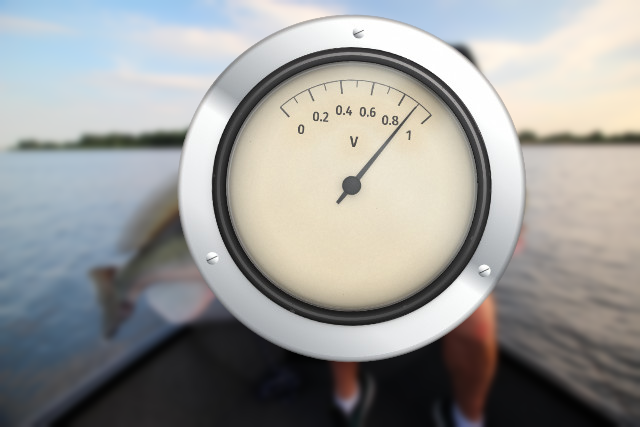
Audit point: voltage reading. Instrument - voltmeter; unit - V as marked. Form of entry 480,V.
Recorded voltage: 0.9,V
